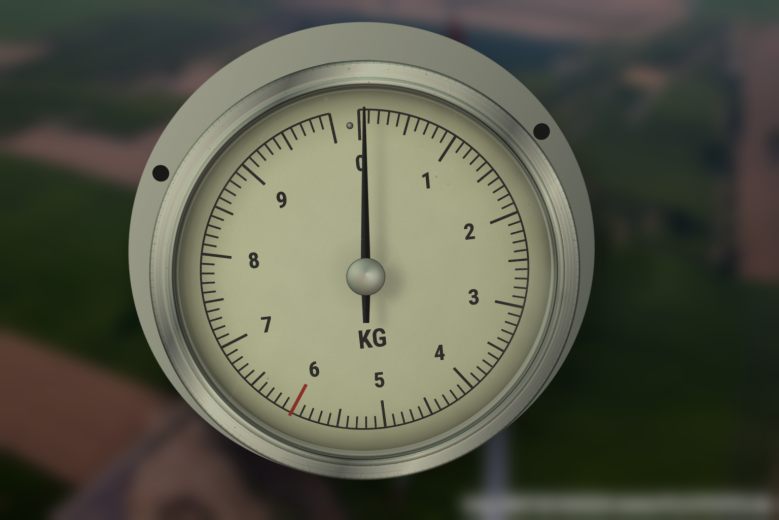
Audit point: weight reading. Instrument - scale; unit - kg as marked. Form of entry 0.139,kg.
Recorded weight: 0.05,kg
